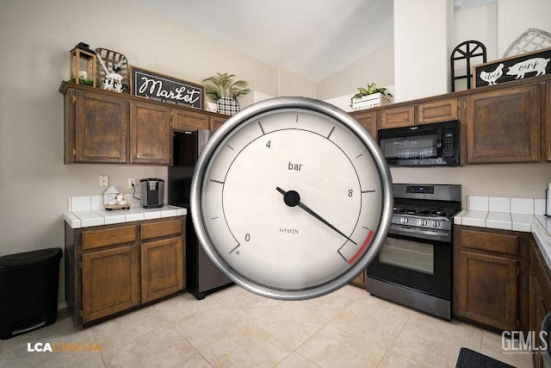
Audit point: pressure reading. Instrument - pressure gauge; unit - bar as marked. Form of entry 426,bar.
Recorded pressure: 9.5,bar
